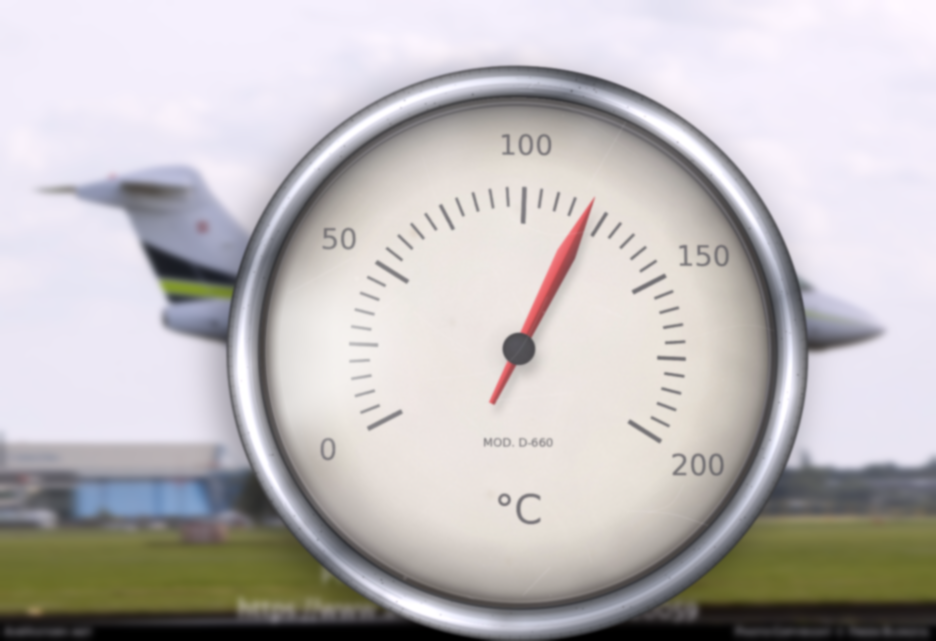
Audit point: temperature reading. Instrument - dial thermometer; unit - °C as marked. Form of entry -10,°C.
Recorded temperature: 120,°C
